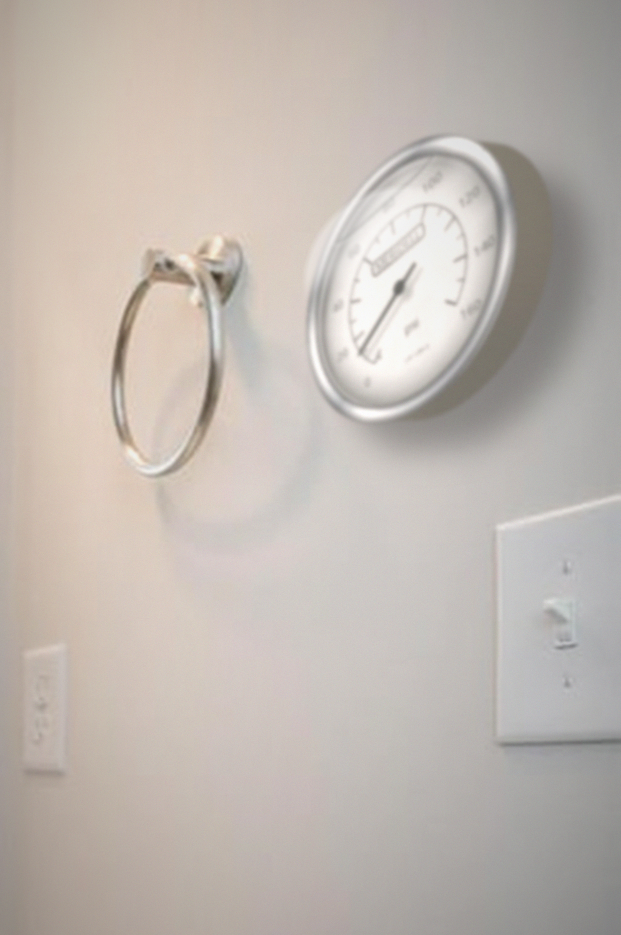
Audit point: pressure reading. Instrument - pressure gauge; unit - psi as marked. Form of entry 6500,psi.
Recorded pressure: 10,psi
